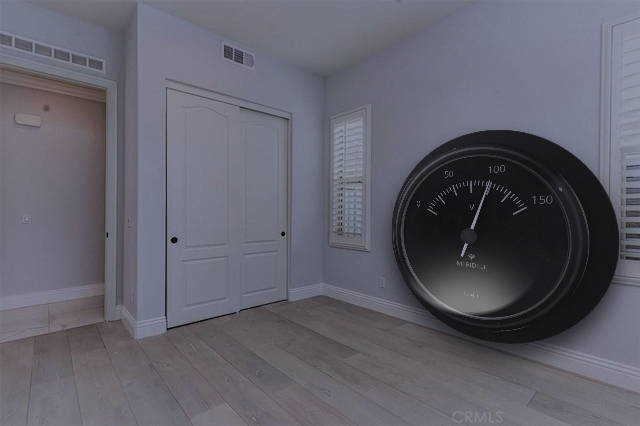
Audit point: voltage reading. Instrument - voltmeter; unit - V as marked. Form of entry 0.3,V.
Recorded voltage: 100,V
